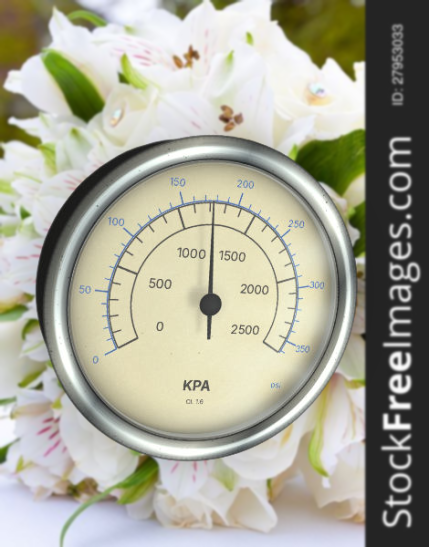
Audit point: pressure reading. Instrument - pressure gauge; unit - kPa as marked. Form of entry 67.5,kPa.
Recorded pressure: 1200,kPa
